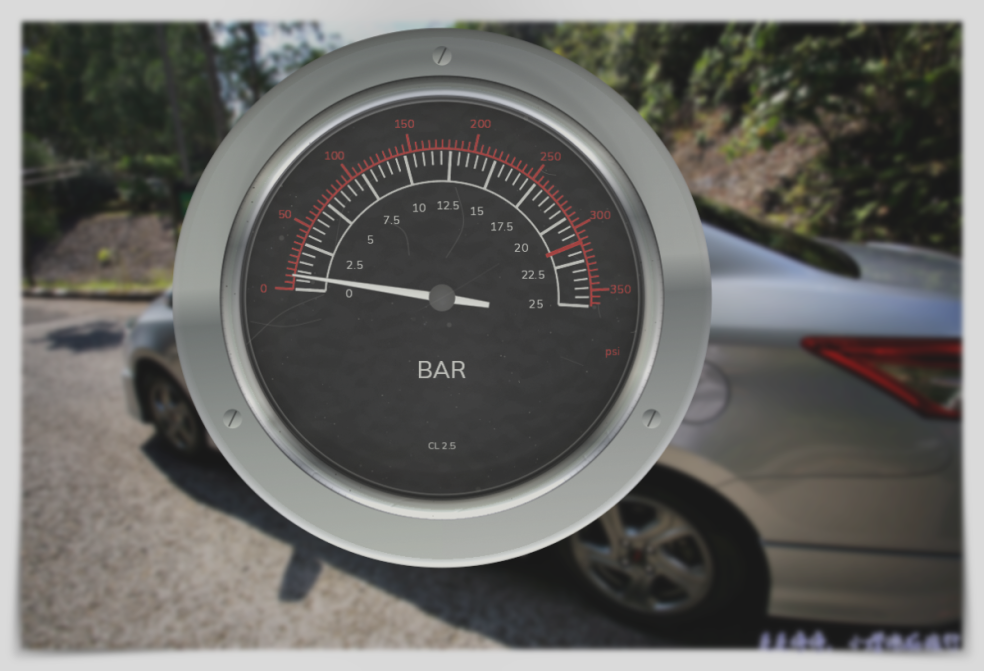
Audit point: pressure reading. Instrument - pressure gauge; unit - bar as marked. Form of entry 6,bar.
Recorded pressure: 0.75,bar
